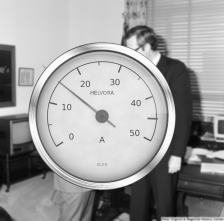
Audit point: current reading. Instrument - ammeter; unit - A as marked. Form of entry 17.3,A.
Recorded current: 15,A
